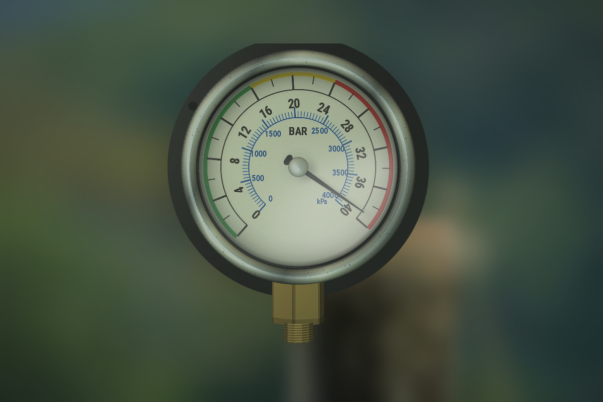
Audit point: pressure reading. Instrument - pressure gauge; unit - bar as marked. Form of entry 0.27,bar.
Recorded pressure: 39,bar
